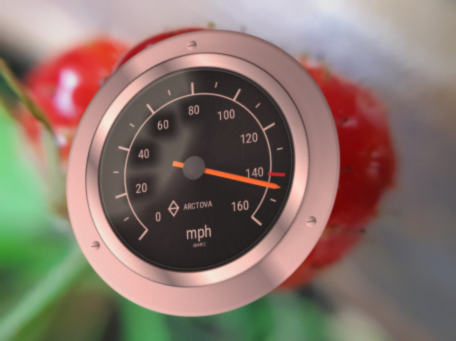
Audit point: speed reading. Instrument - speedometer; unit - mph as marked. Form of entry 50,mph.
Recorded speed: 145,mph
